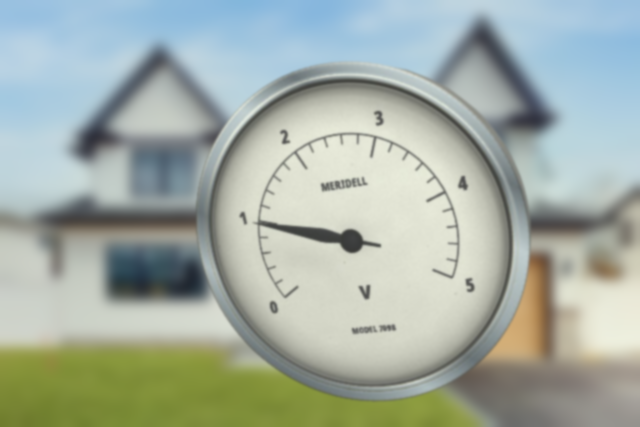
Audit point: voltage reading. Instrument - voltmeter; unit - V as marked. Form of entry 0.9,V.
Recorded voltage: 1,V
